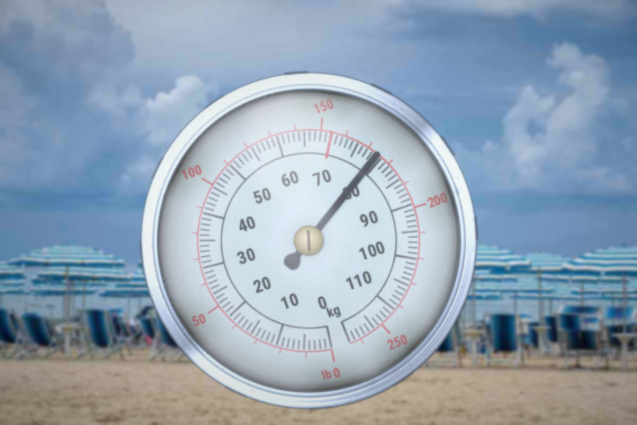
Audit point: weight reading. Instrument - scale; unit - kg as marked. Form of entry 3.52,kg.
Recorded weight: 79,kg
